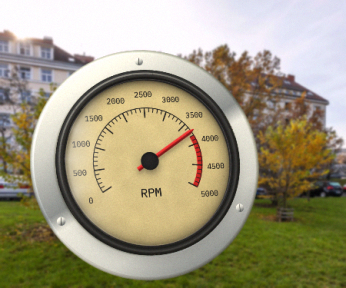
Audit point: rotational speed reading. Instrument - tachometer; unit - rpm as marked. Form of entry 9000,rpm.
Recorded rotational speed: 3700,rpm
